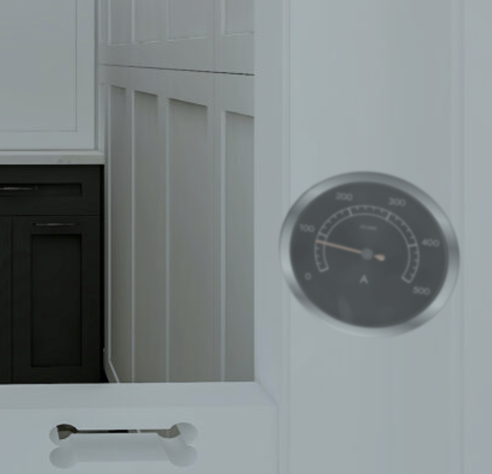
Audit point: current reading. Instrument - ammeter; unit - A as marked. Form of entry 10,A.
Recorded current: 80,A
